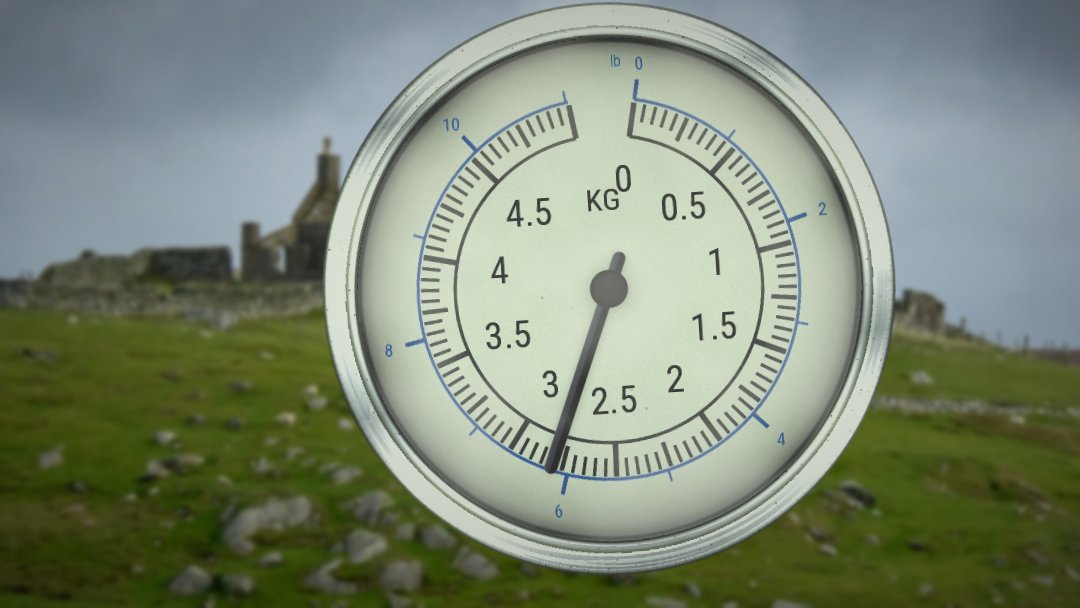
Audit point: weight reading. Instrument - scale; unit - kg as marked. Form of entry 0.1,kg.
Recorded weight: 2.8,kg
